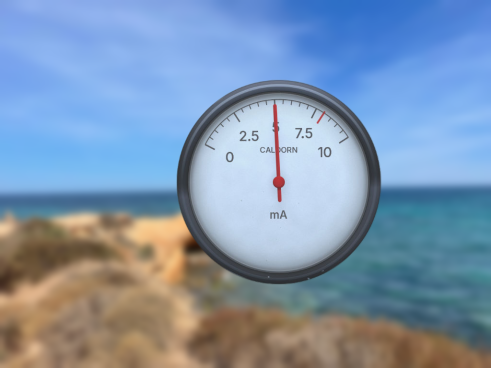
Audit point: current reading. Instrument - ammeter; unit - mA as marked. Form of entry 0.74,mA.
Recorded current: 5,mA
